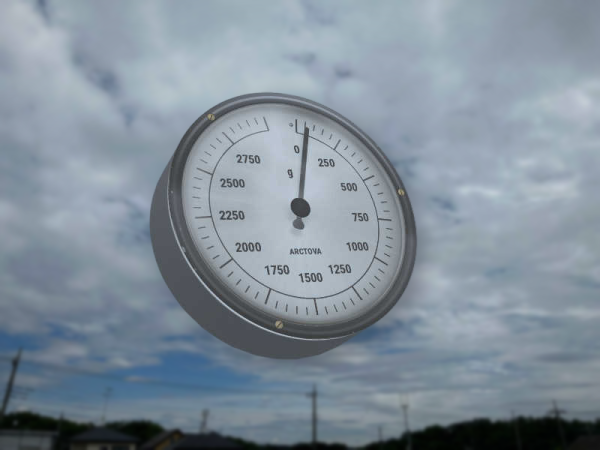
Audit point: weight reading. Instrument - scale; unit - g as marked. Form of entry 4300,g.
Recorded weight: 50,g
